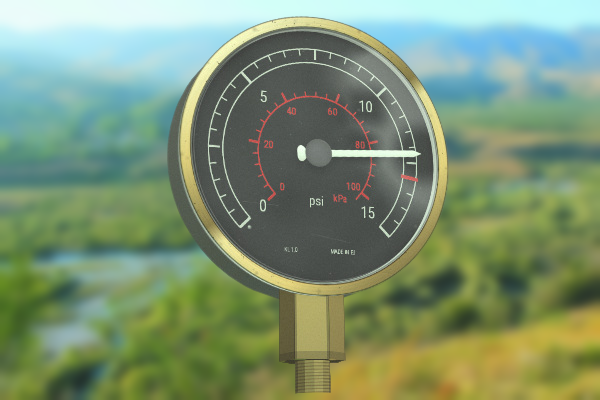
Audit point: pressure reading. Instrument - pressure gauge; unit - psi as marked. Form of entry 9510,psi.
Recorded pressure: 12.25,psi
